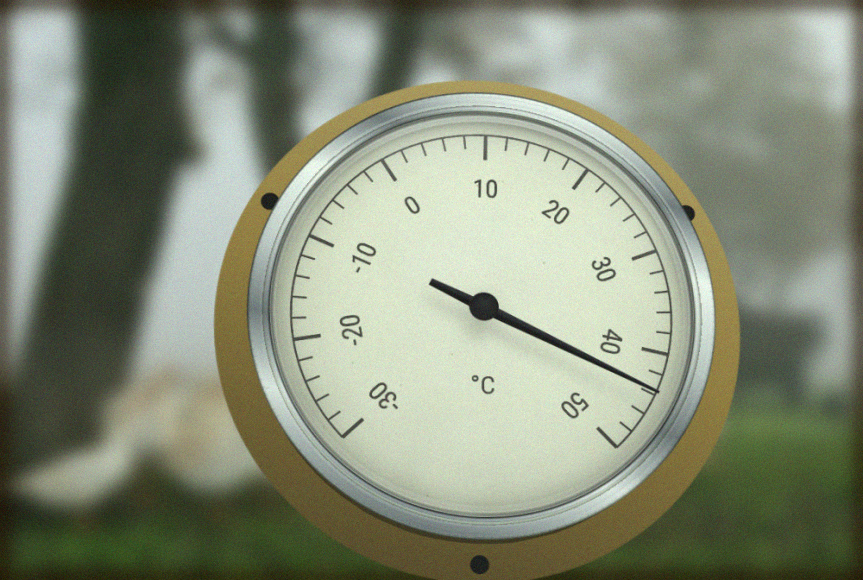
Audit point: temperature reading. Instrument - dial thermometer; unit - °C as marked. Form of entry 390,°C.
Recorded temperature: 44,°C
